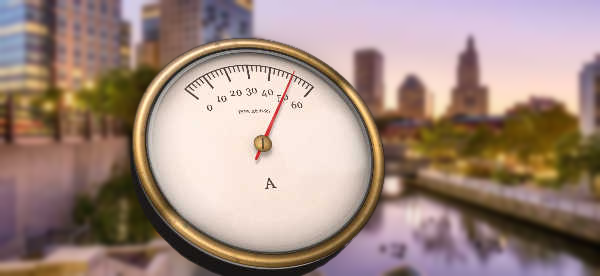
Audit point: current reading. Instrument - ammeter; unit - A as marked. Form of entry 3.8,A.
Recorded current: 50,A
